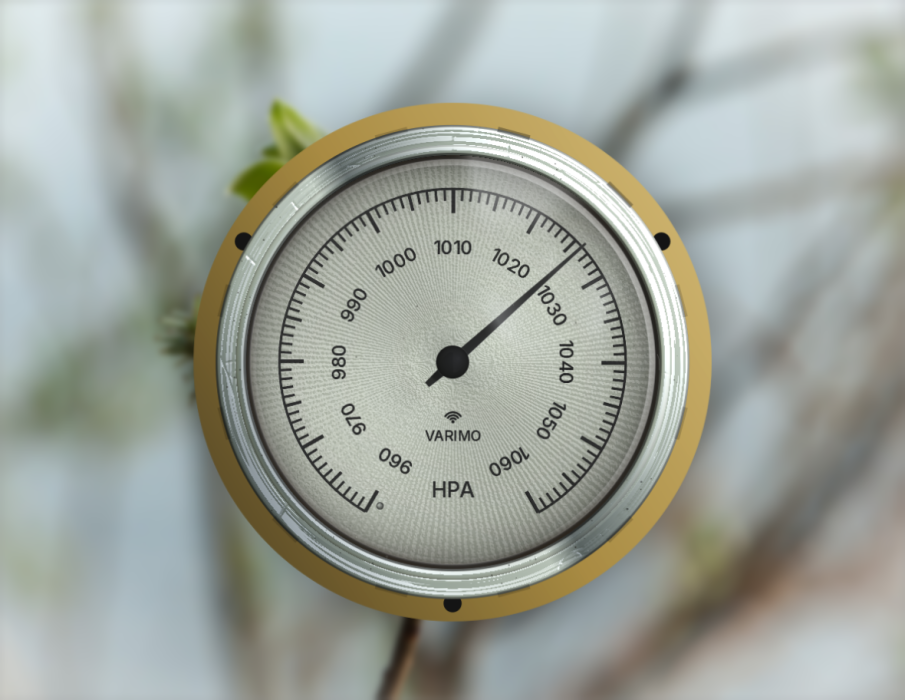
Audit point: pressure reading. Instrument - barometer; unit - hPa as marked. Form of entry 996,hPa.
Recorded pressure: 1026,hPa
